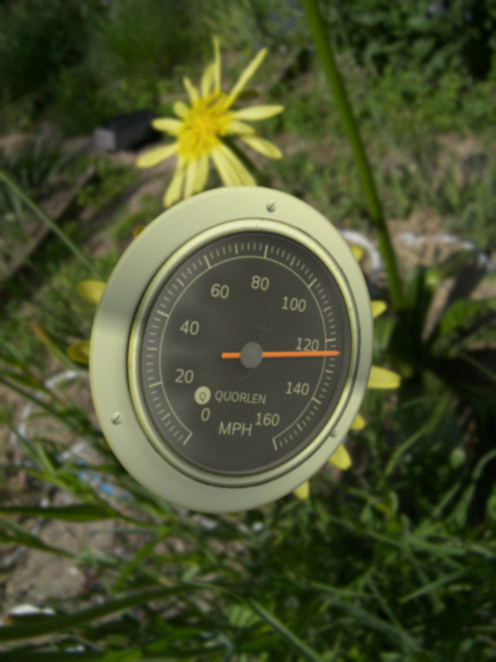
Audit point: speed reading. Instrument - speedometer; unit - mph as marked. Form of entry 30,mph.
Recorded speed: 124,mph
